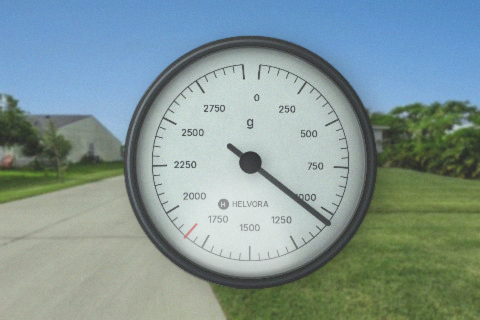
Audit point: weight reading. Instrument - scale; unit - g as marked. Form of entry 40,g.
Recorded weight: 1050,g
